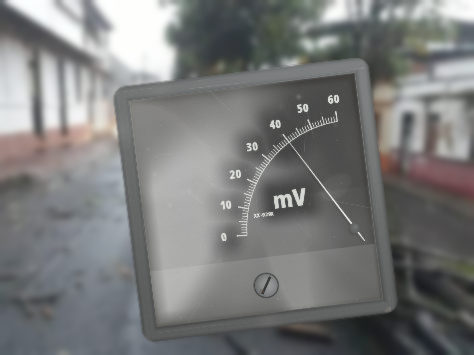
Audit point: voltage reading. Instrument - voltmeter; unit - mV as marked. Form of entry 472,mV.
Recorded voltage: 40,mV
